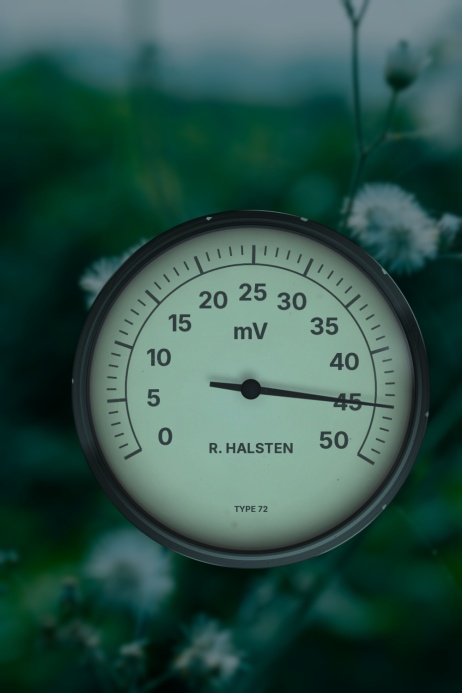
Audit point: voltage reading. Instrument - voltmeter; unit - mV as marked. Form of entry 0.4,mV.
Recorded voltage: 45,mV
